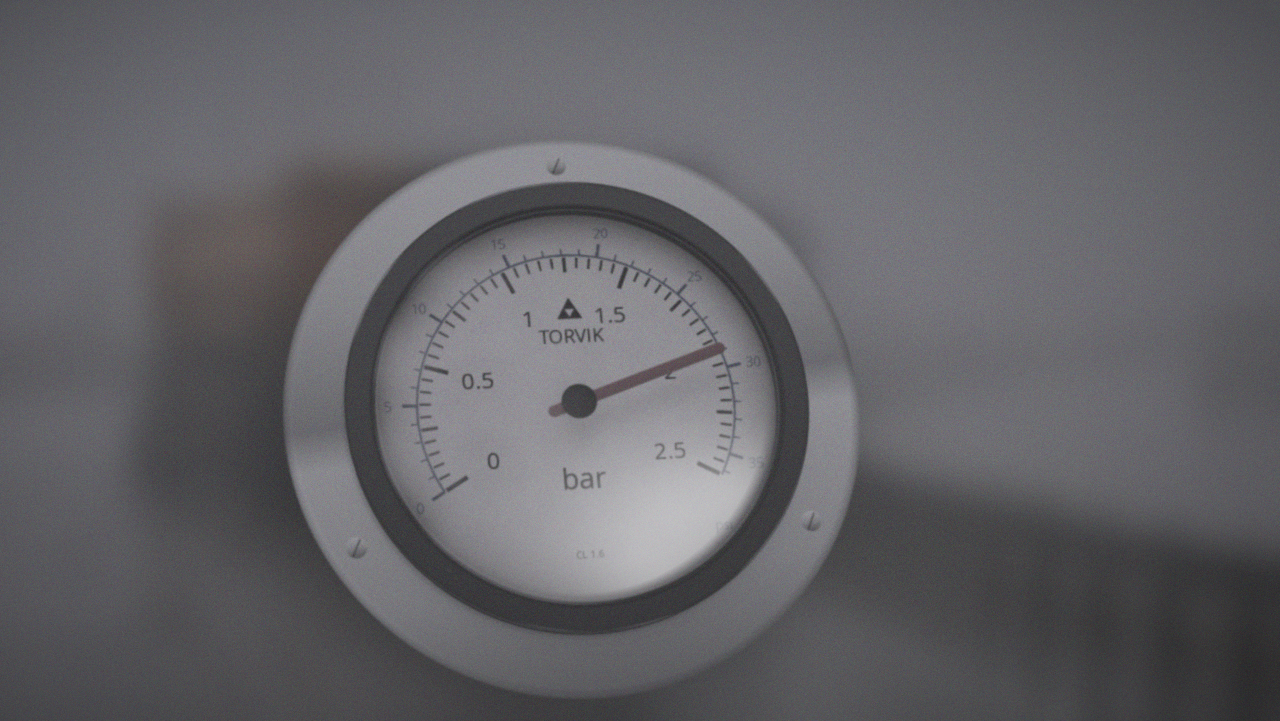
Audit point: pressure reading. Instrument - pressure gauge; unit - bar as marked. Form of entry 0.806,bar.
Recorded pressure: 2,bar
